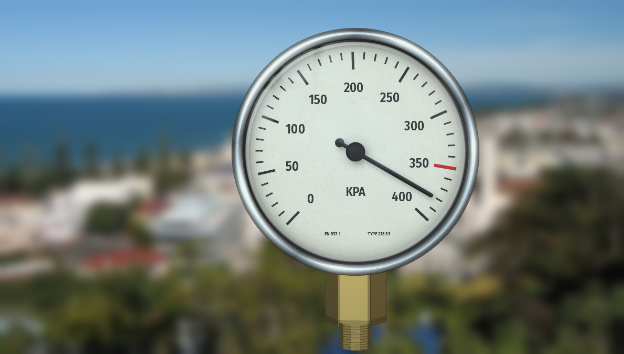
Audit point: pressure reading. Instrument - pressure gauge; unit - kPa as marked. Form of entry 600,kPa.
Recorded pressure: 380,kPa
